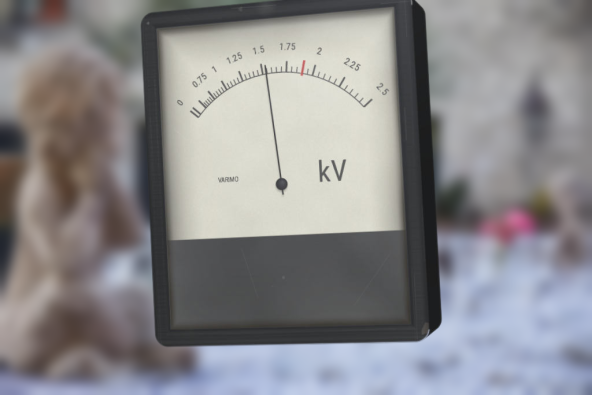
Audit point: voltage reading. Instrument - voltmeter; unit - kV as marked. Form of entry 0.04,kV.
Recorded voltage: 1.55,kV
